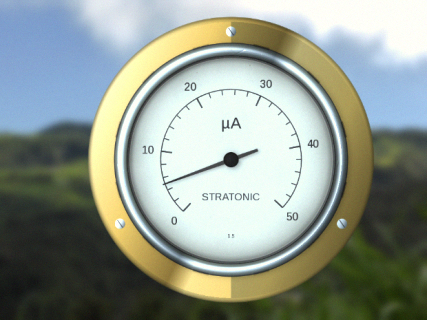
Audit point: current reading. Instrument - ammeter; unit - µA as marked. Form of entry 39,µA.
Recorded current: 5,µA
